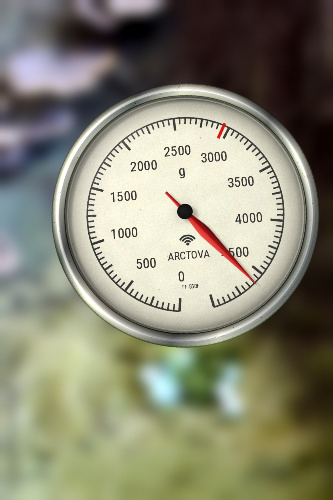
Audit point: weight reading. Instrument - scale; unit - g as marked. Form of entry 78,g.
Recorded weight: 4600,g
